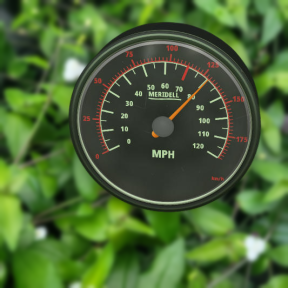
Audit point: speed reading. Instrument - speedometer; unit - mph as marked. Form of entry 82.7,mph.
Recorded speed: 80,mph
